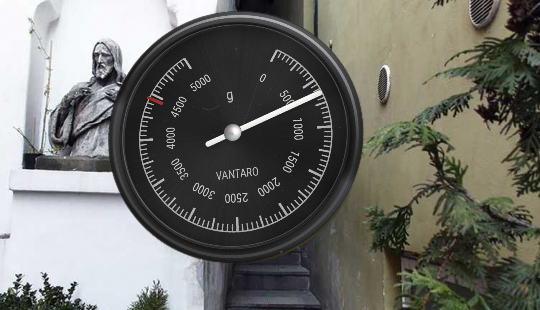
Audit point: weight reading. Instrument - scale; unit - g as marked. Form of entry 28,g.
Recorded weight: 650,g
